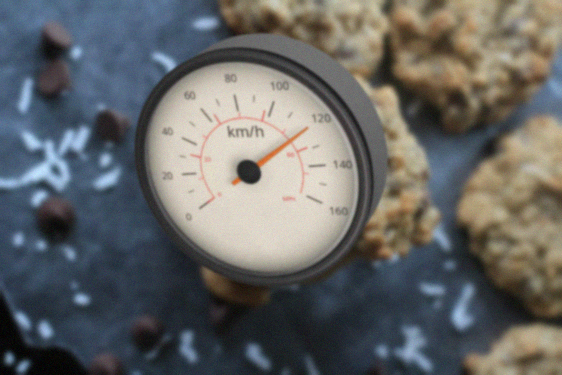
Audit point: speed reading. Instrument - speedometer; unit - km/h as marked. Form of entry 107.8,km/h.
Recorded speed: 120,km/h
